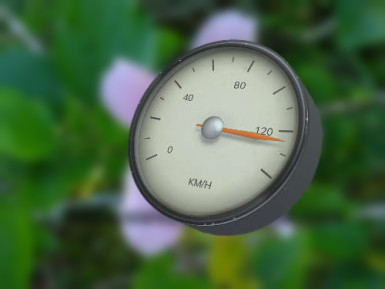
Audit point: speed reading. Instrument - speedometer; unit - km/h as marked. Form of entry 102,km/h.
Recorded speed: 125,km/h
